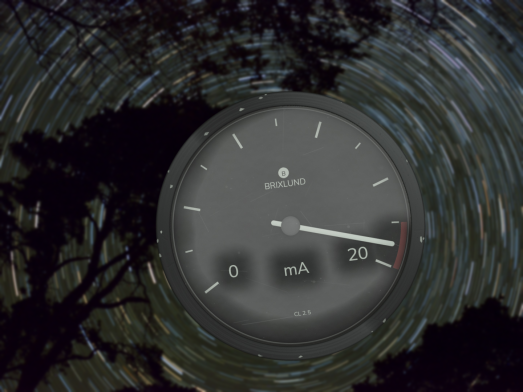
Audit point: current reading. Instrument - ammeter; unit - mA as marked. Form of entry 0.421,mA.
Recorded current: 19,mA
